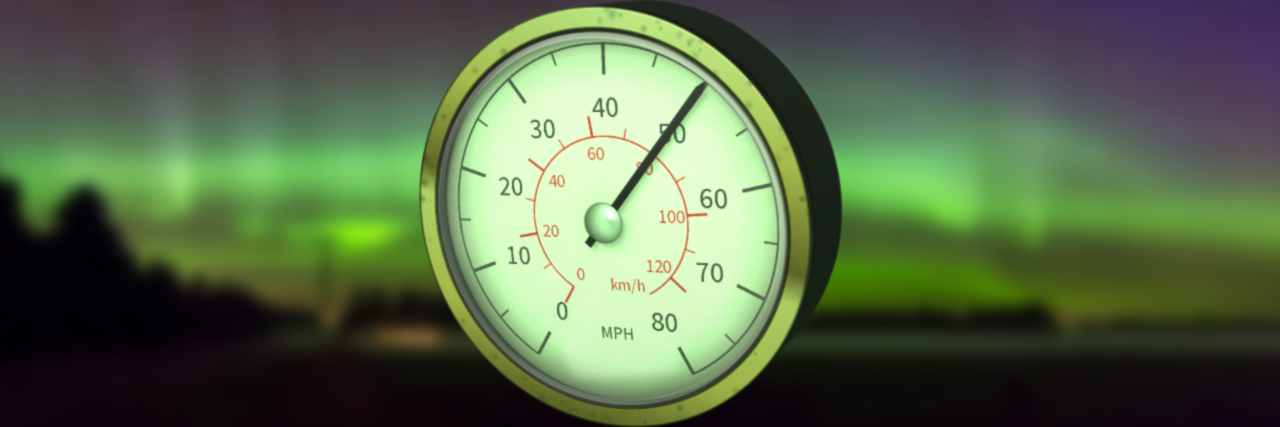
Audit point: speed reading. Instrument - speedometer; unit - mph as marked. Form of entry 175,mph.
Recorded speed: 50,mph
